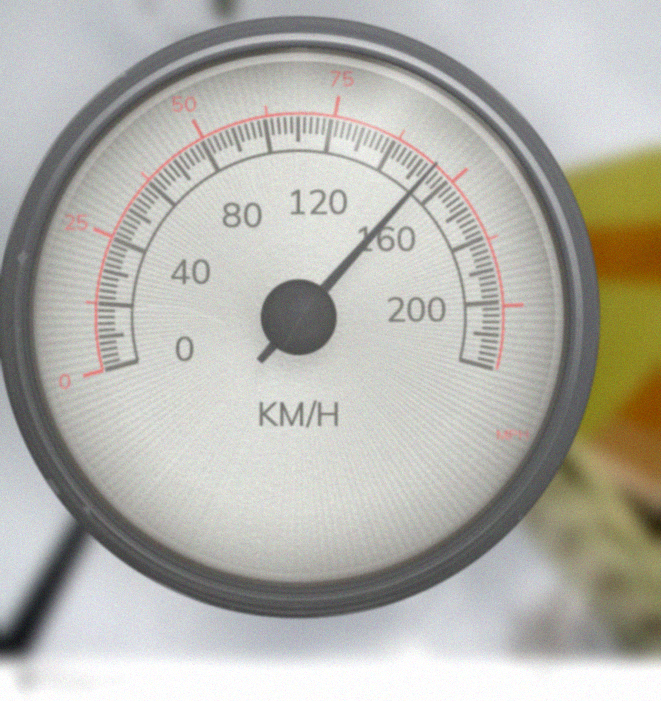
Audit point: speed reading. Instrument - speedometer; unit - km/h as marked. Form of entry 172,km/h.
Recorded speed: 154,km/h
